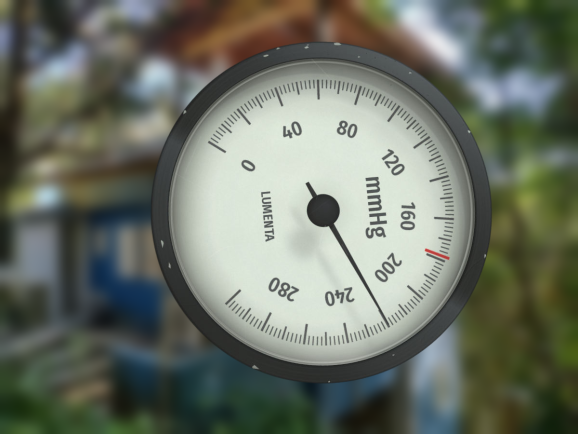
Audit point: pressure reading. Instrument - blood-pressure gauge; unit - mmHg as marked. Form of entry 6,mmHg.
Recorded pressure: 220,mmHg
